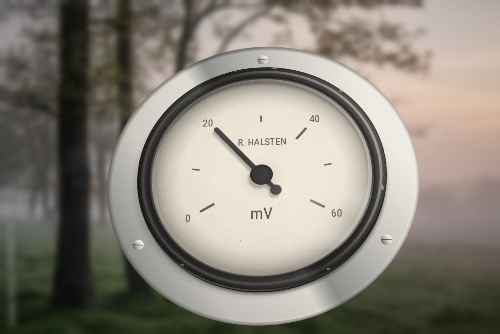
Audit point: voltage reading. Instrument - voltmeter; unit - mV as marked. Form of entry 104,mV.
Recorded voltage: 20,mV
